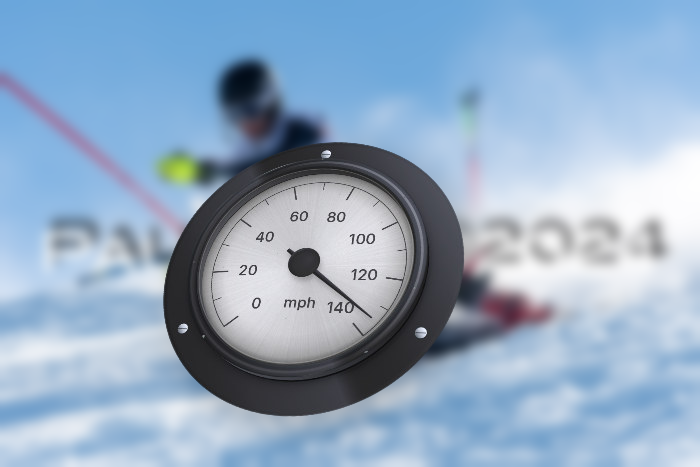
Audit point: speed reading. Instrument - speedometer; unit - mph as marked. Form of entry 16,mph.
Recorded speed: 135,mph
